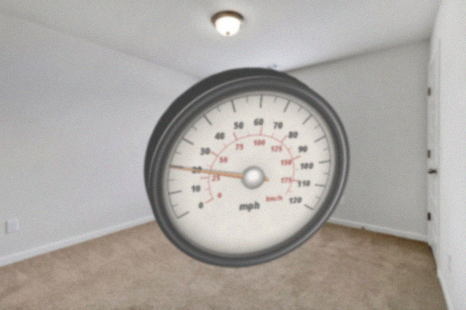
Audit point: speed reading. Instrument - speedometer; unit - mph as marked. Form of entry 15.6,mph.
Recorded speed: 20,mph
